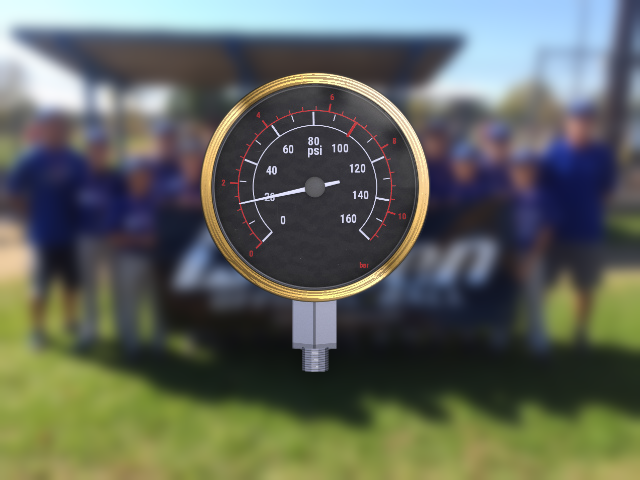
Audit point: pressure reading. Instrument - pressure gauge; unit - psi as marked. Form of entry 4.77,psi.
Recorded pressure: 20,psi
